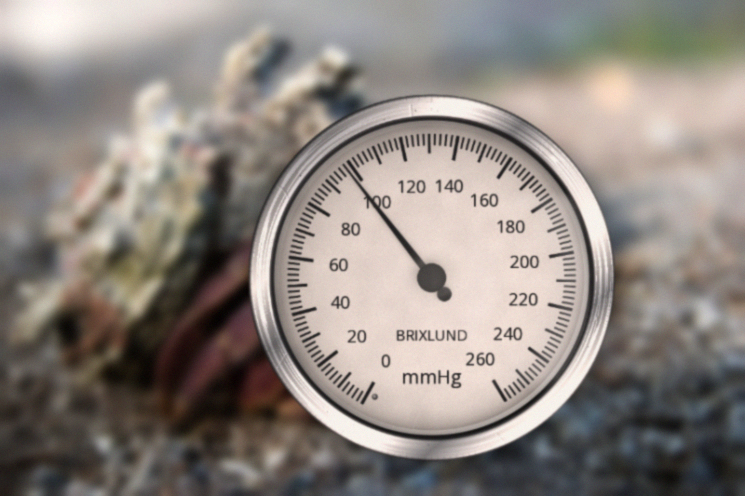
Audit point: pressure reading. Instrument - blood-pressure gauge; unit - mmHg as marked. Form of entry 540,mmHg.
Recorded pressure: 98,mmHg
